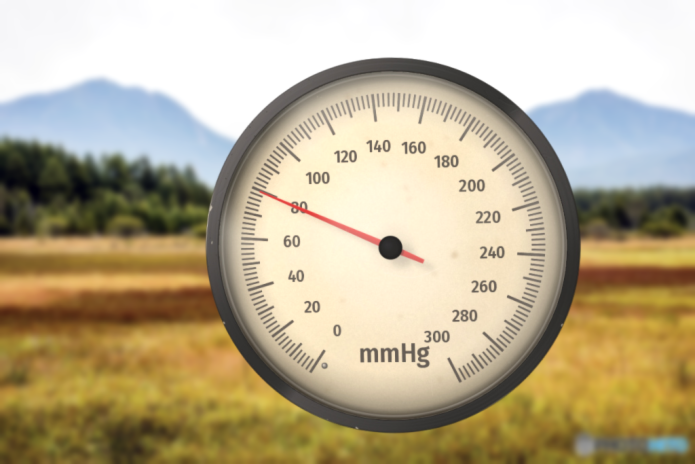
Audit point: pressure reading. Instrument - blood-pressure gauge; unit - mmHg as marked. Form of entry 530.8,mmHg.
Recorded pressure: 80,mmHg
